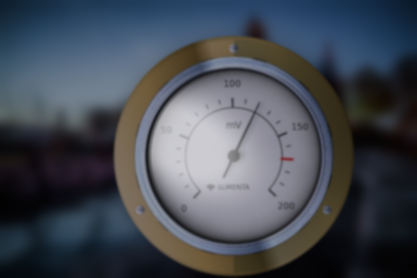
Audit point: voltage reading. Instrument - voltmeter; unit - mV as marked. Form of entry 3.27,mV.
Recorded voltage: 120,mV
